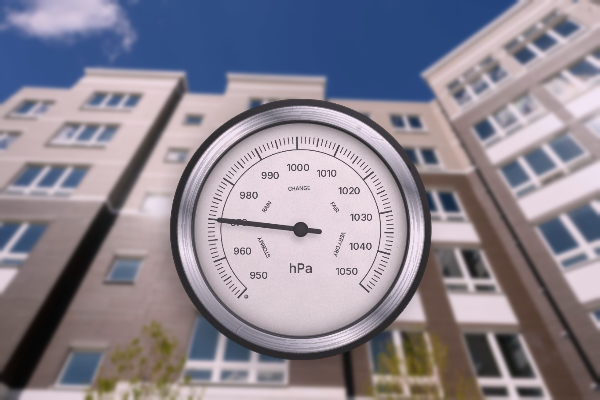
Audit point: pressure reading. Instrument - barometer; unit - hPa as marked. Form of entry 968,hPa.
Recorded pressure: 970,hPa
